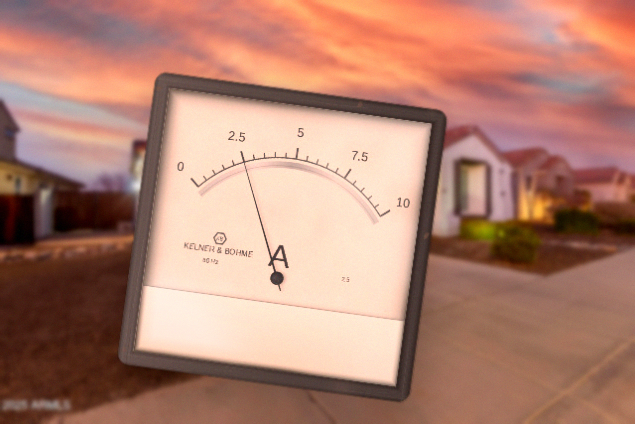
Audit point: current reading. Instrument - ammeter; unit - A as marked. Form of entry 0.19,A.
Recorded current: 2.5,A
